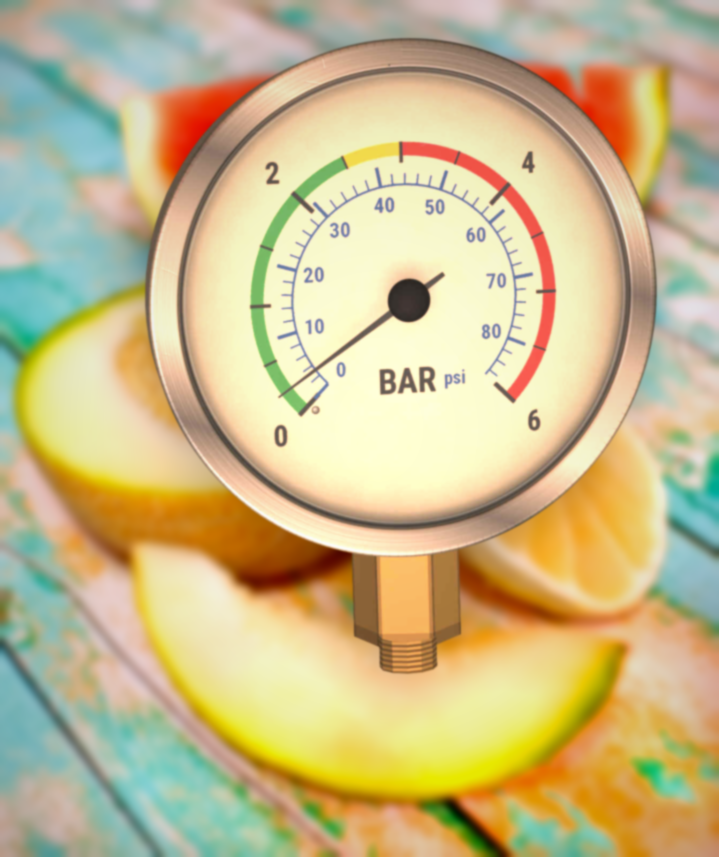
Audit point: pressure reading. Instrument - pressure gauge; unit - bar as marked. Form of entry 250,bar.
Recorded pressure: 0.25,bar
